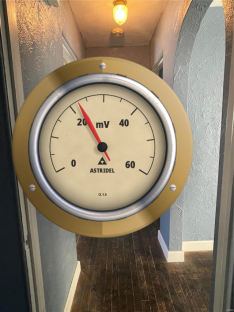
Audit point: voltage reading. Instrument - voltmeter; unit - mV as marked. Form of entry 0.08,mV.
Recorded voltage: 22.5,mV
